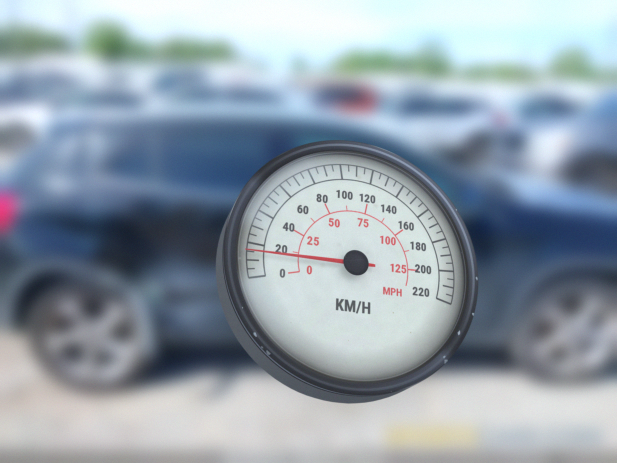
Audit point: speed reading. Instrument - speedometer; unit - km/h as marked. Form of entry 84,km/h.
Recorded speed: 15,km/h
